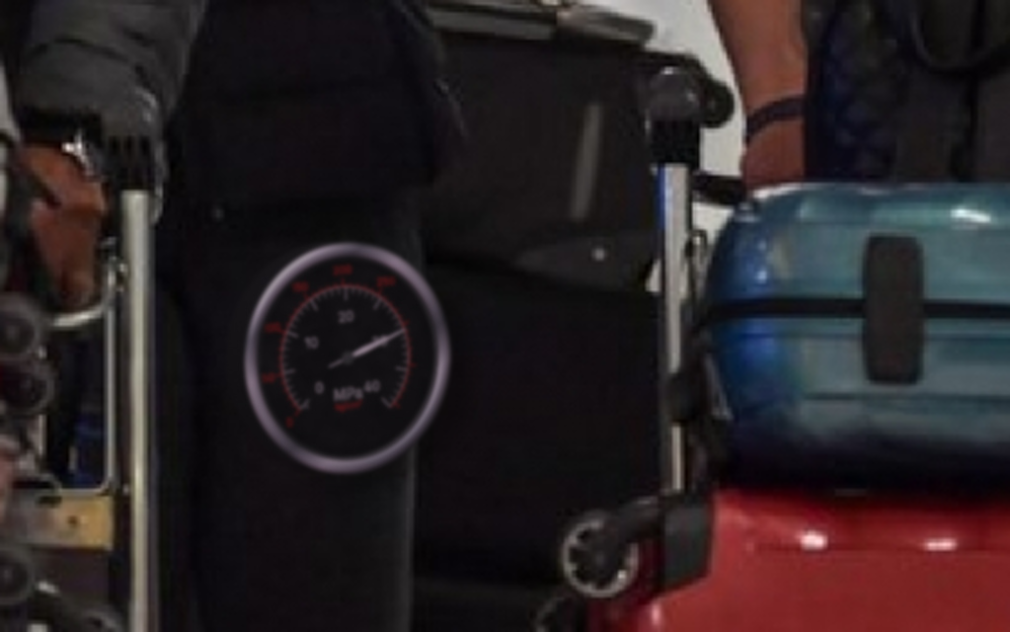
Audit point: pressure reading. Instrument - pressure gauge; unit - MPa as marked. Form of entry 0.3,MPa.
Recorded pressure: 30,MPa
